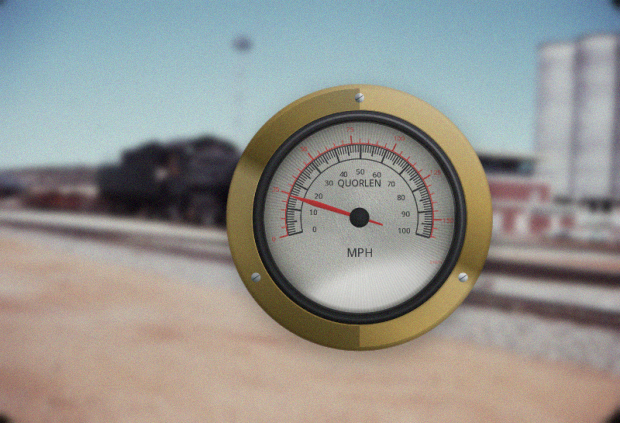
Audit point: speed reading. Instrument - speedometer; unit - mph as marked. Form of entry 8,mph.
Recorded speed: 15,mph
